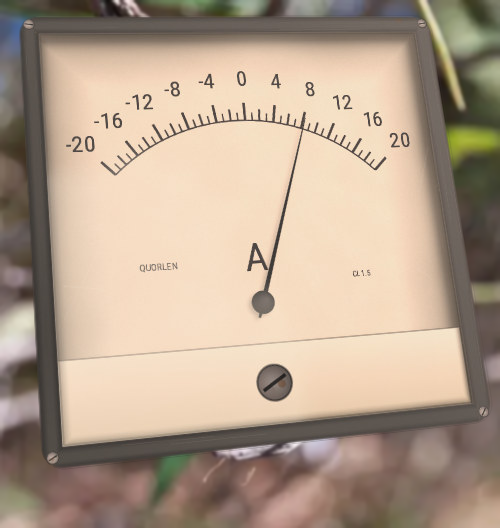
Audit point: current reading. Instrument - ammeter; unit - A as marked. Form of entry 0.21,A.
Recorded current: 8,A
